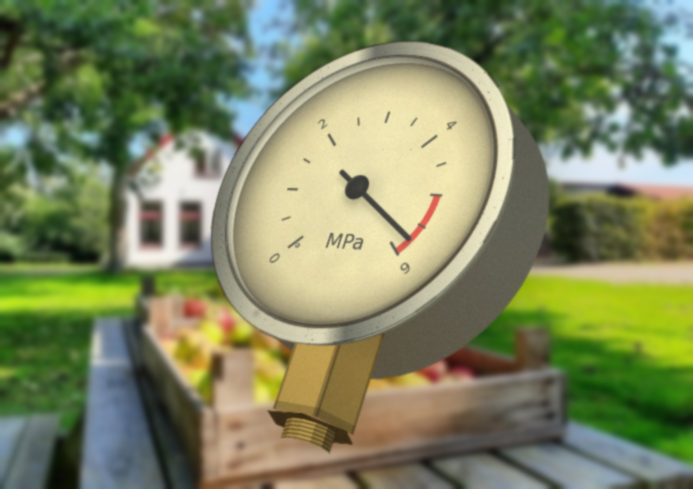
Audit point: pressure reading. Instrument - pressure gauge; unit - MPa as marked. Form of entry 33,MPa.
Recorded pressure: 5.75,MPa
